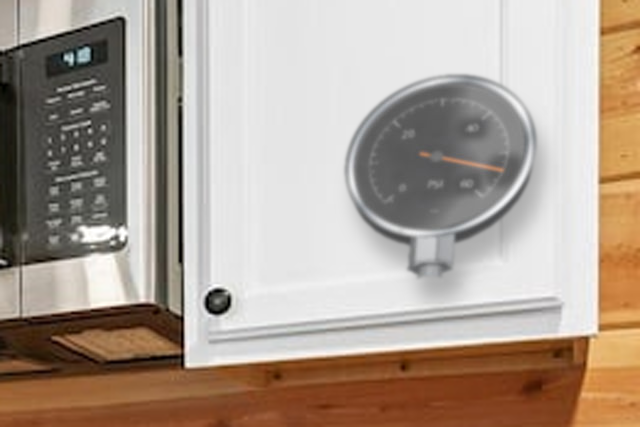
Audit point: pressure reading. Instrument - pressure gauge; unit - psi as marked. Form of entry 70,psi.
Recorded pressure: 54,psi
